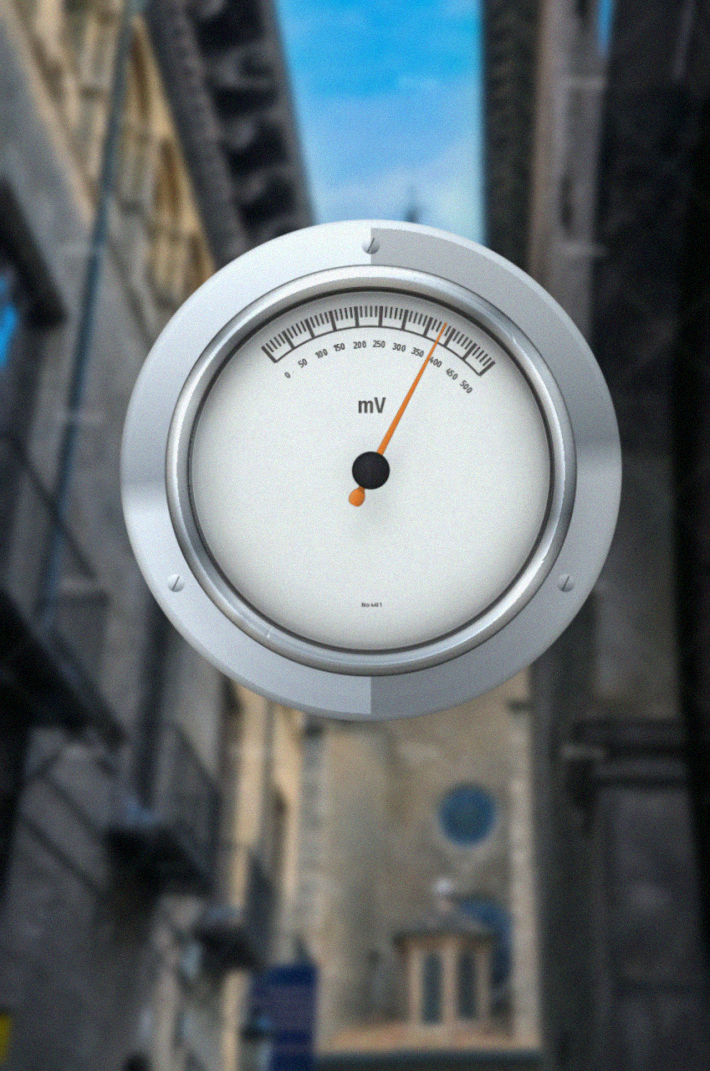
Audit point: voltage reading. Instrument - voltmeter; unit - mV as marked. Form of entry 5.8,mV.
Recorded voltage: 380,mV
